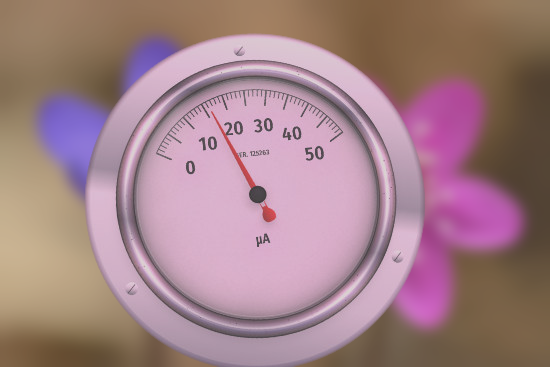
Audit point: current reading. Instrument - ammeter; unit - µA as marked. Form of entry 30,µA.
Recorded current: 16,µA
